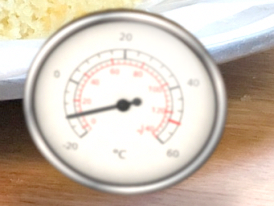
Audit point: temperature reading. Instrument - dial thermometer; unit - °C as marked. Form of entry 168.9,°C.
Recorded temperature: -12,°C
